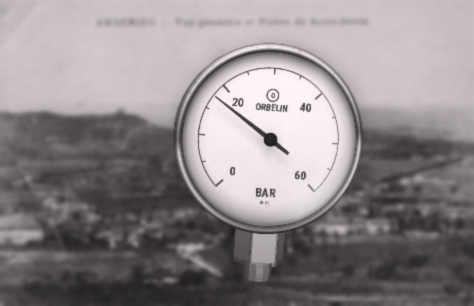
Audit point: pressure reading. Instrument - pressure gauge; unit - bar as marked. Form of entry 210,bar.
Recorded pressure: 17.5,bar
